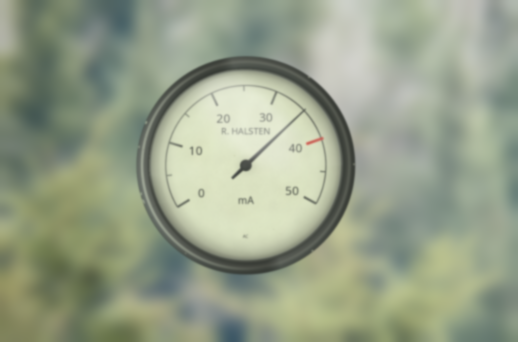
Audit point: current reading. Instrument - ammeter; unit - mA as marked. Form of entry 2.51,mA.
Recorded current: 35,mA
